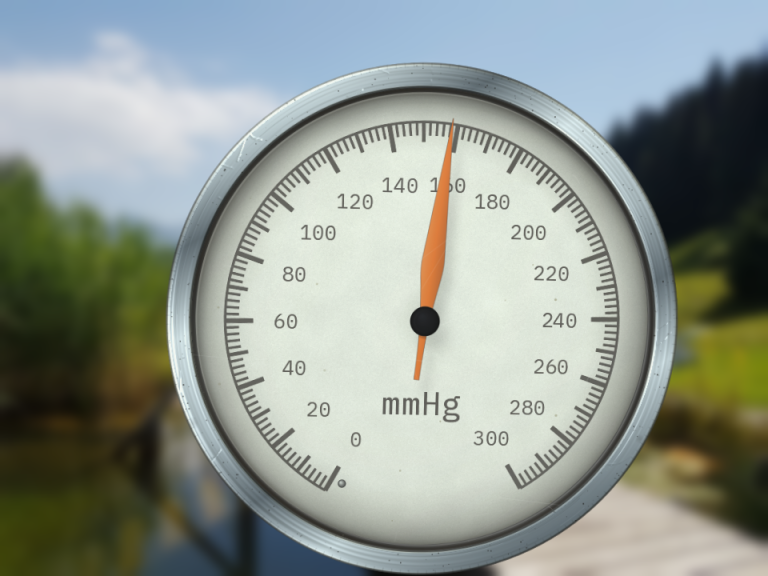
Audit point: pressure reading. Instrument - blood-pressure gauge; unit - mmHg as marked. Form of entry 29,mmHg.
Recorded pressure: 158,mmHg
